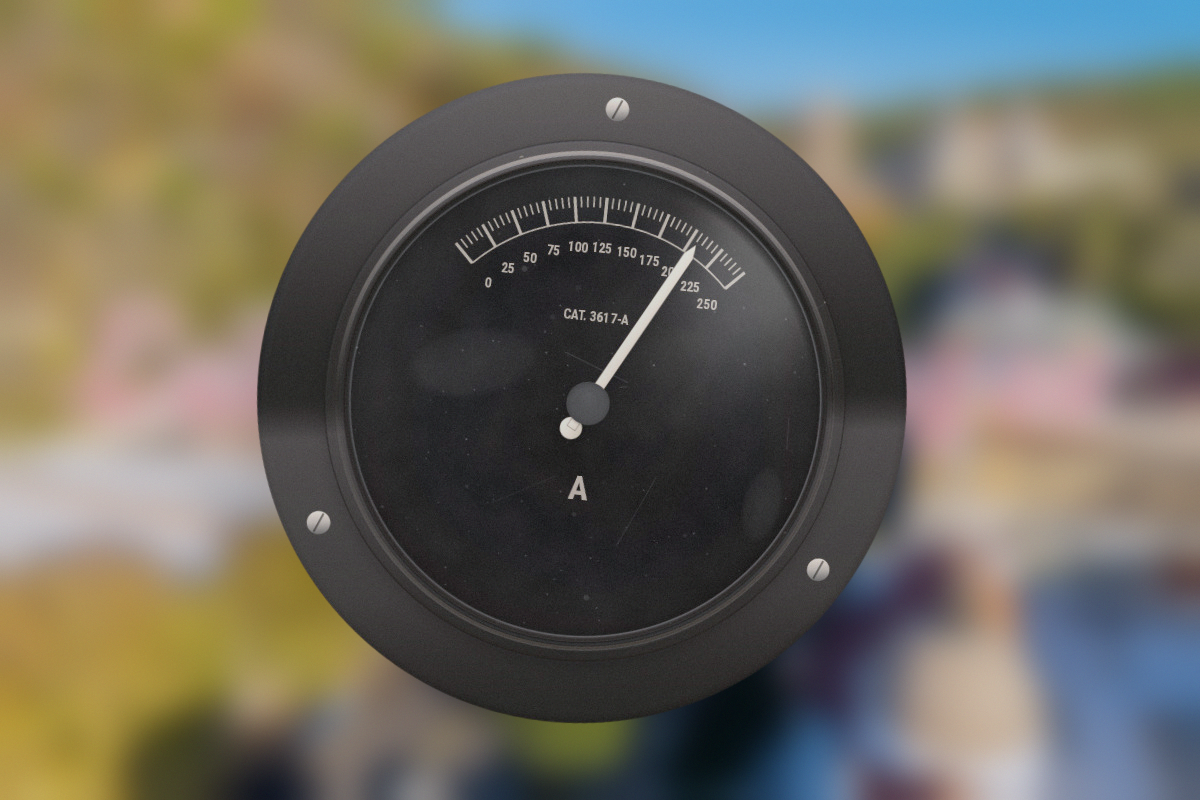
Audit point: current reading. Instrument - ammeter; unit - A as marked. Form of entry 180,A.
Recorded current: 205,A
